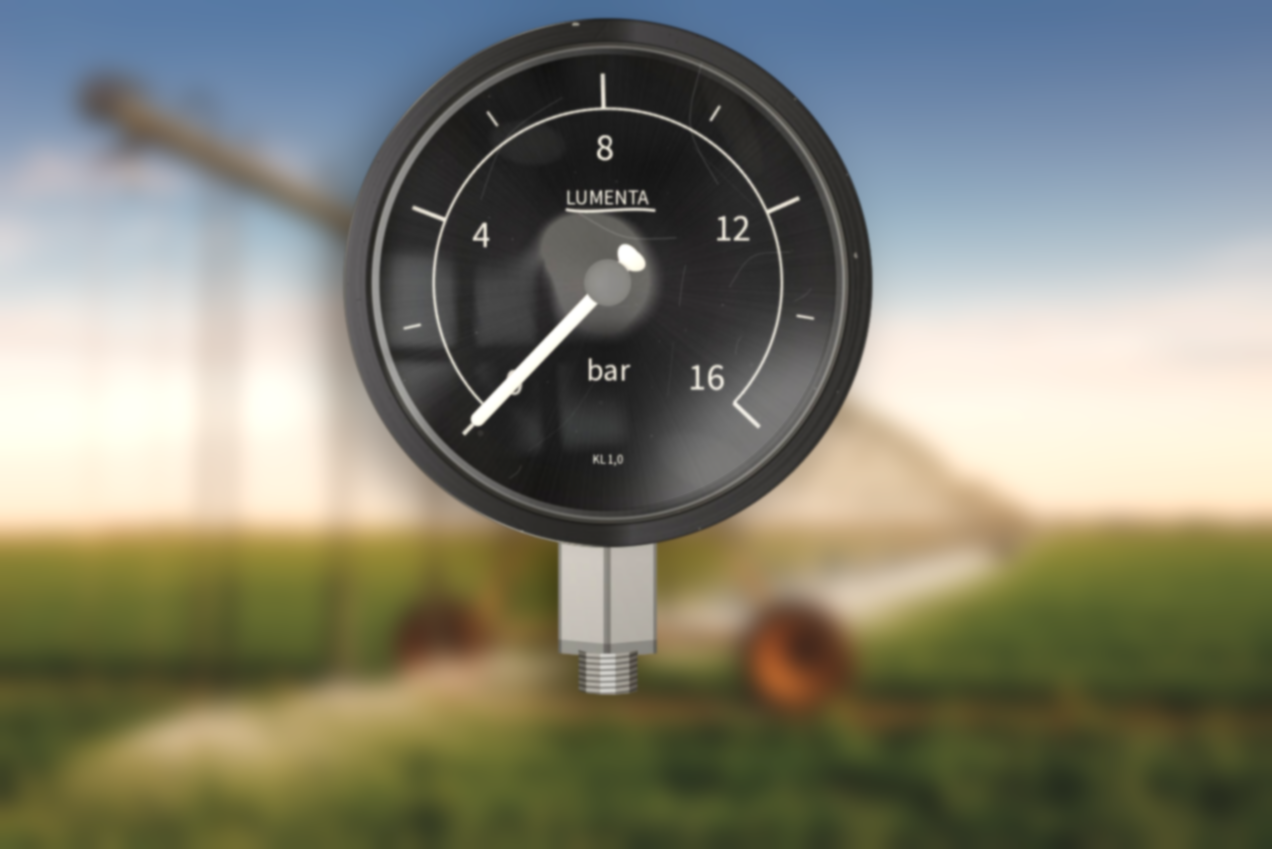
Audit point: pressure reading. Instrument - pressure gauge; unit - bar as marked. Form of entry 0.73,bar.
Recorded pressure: 0,bar
